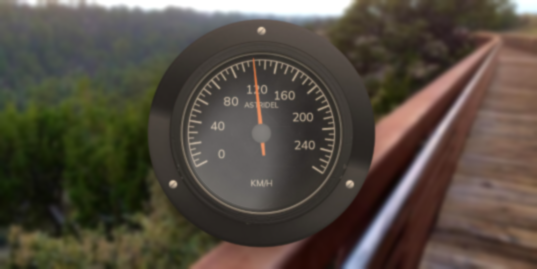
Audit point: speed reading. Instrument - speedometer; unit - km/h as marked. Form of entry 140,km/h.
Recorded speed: 120,km/h
